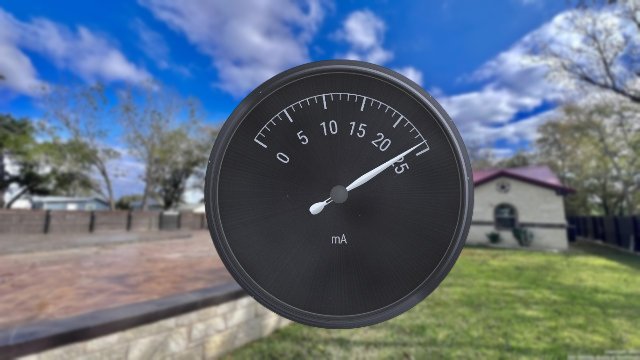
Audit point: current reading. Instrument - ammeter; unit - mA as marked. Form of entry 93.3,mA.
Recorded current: 24,mA
